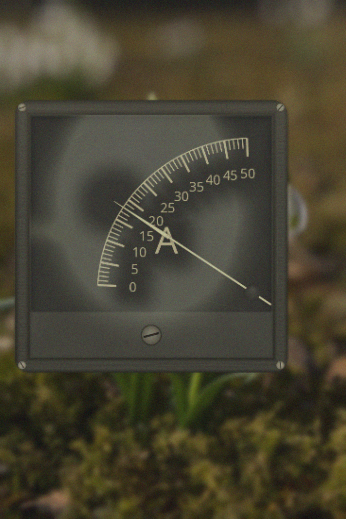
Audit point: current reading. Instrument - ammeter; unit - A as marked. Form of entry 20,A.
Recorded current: 18,A
